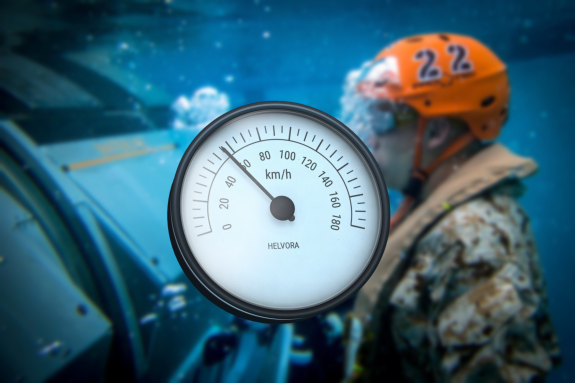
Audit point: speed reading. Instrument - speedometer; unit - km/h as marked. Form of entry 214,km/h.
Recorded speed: 55,km/h
